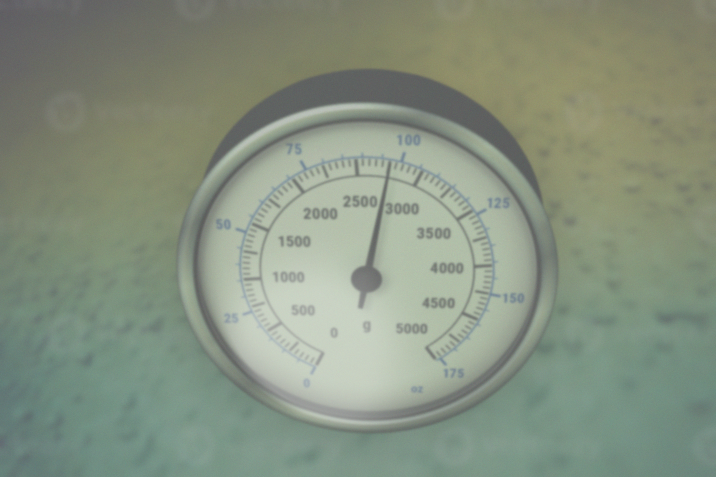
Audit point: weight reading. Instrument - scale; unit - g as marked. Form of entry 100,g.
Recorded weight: 2750,g
